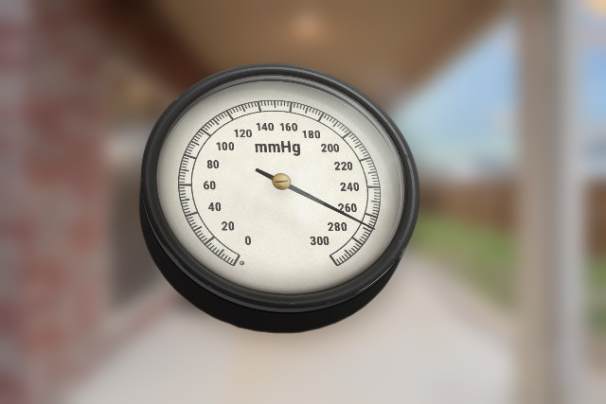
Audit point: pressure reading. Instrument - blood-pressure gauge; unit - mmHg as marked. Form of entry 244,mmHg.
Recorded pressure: 270,mmHg
